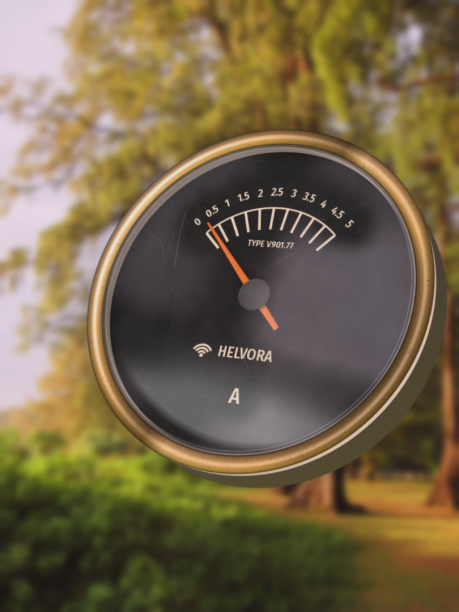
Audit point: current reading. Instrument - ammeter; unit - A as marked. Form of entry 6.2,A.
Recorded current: 0.25,A
